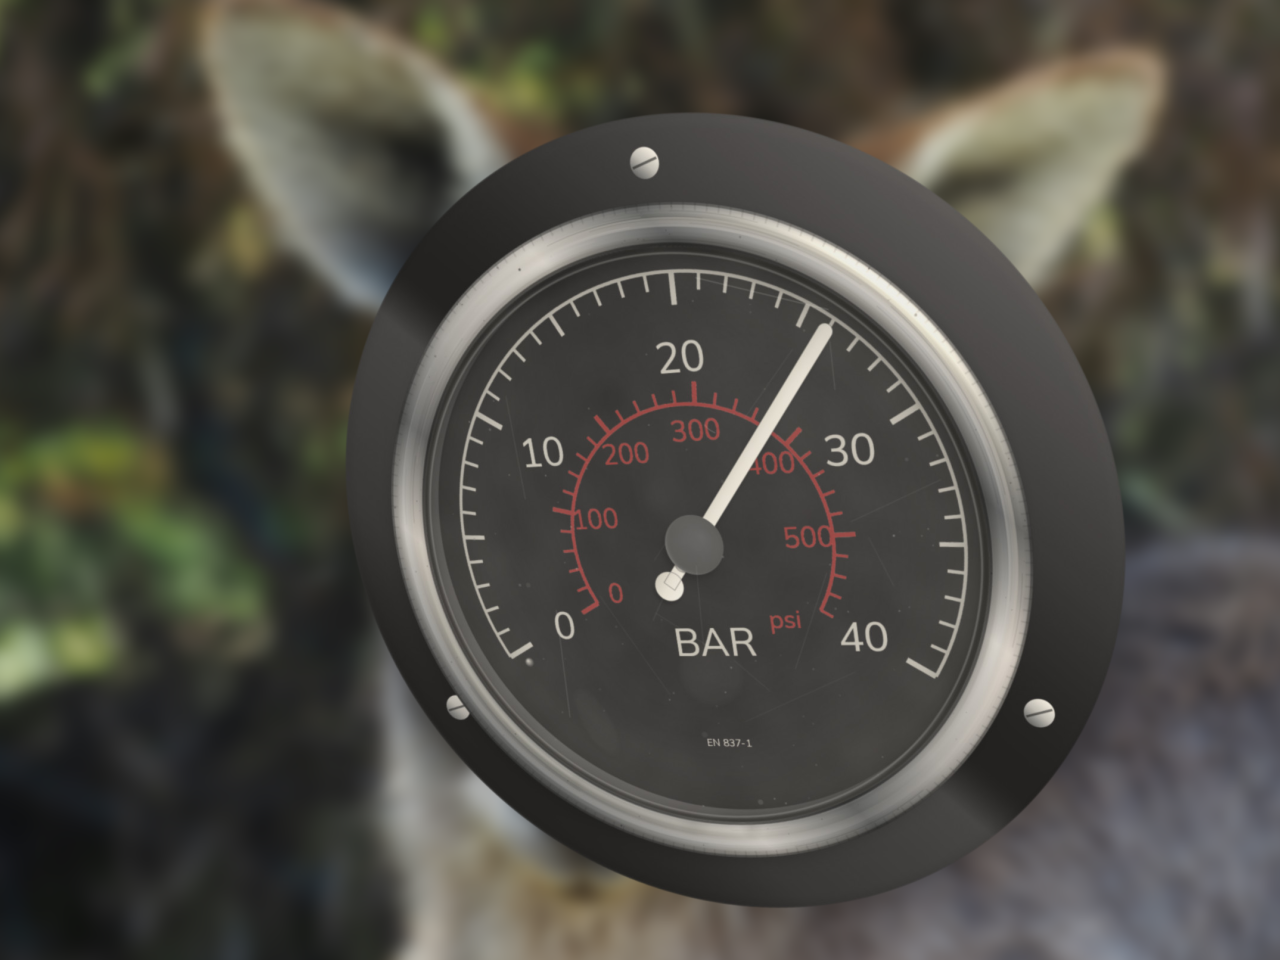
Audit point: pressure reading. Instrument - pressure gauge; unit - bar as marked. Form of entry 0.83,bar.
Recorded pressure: 26,bar
